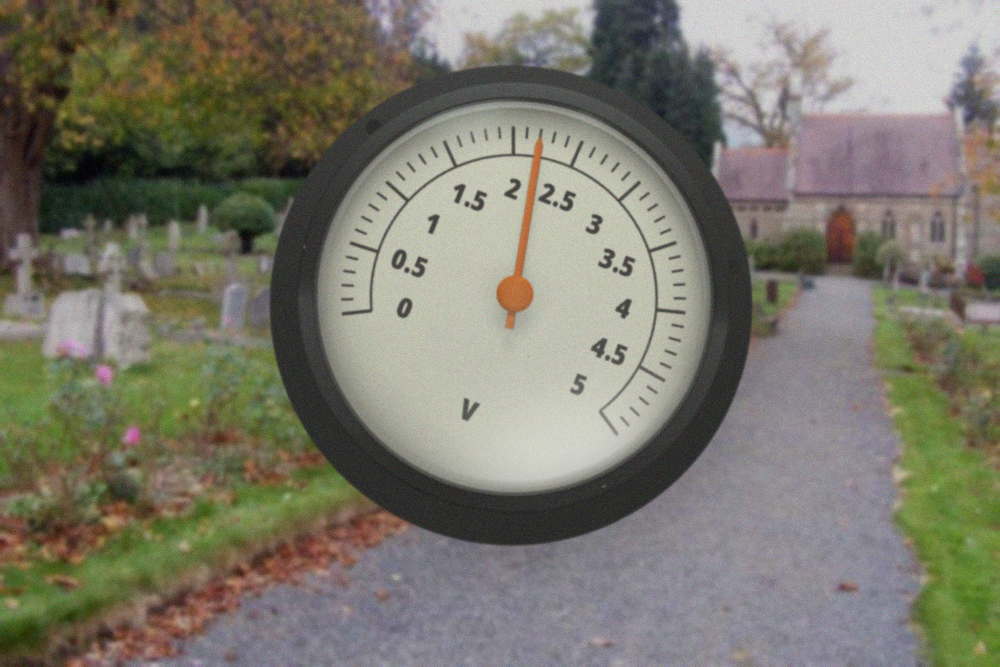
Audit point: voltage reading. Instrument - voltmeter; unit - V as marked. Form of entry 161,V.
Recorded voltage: 2.2,V
